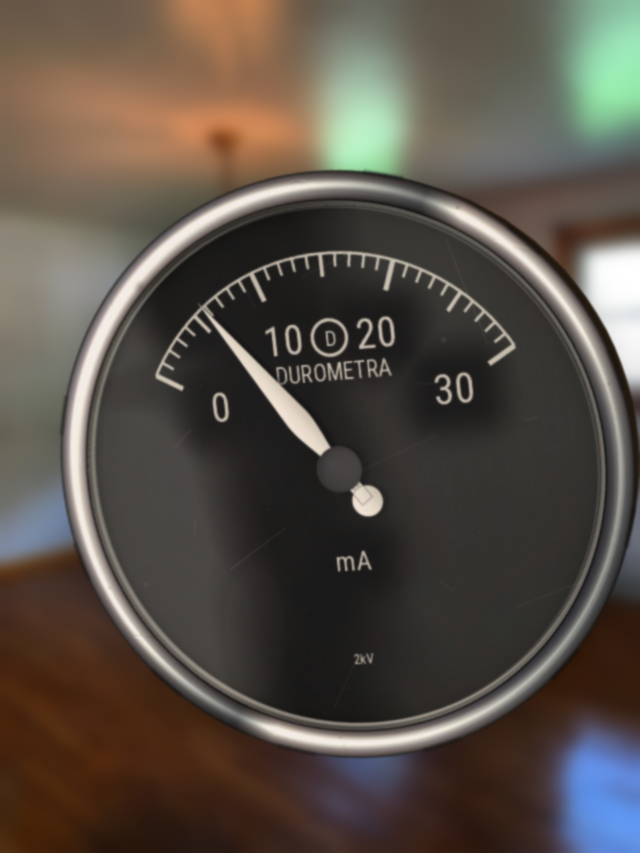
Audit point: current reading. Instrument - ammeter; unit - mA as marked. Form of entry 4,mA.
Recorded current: 6,mA
